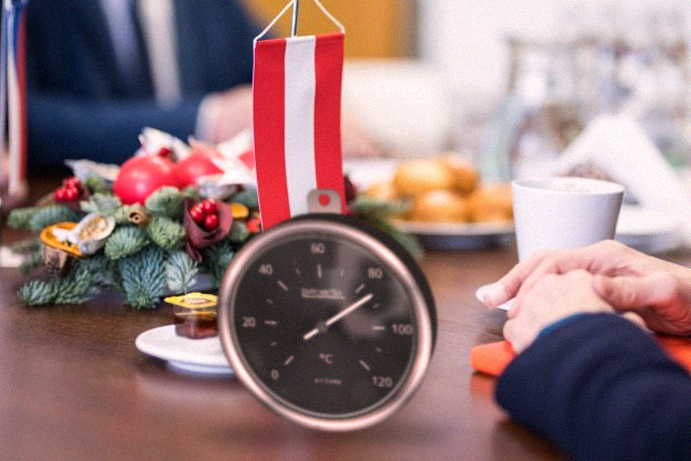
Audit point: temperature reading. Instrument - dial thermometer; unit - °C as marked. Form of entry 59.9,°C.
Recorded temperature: 85,°C
